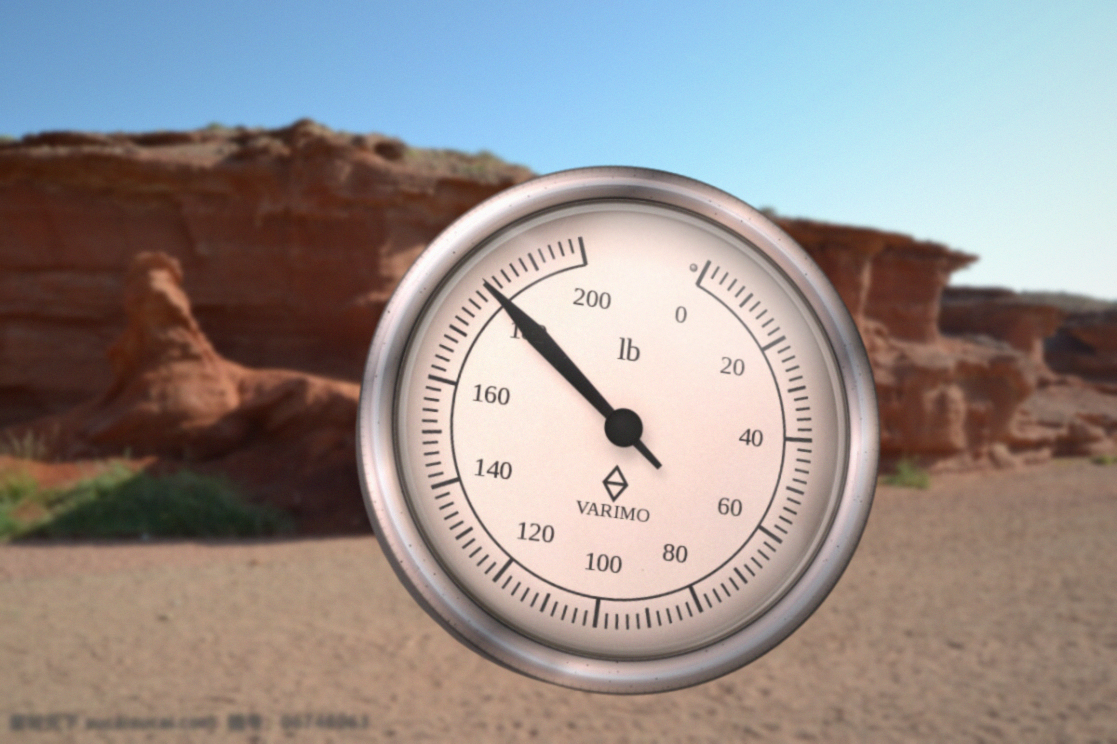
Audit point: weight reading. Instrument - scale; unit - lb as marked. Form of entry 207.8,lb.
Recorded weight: 180,lb
